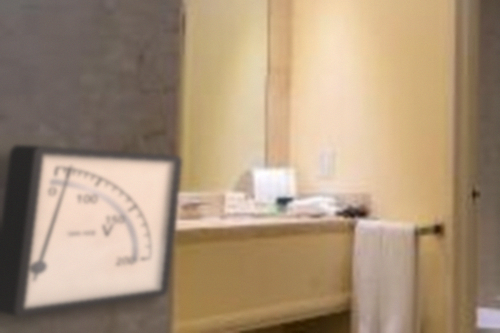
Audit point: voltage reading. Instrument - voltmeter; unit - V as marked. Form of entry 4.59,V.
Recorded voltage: 50,V
